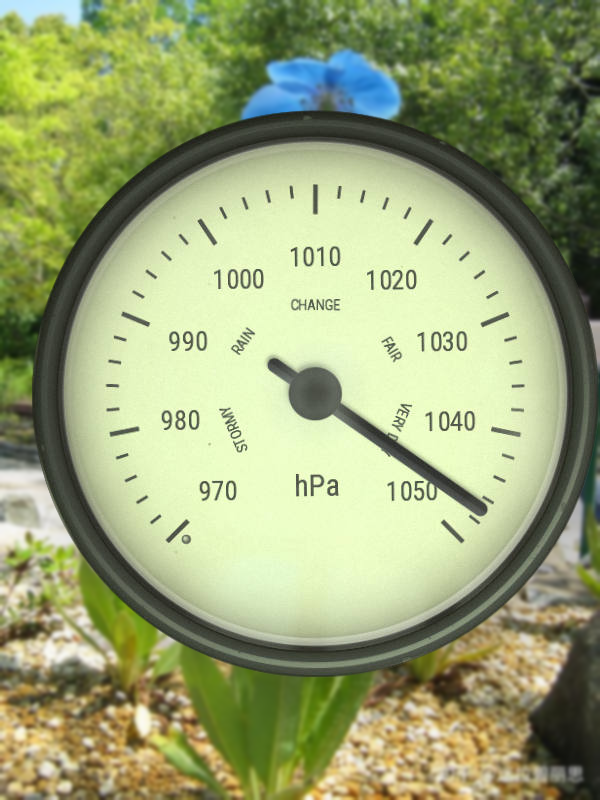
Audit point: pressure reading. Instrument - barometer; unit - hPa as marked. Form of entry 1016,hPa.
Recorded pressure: 1047,hPa
